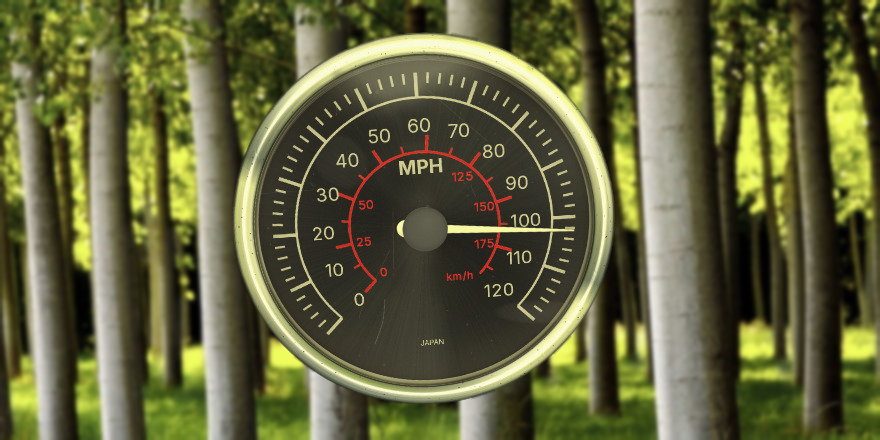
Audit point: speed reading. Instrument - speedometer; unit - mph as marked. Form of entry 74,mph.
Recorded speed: 102,mph
